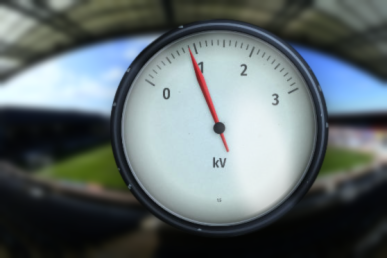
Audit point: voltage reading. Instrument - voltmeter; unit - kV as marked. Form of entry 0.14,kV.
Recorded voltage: 0.9,kV
